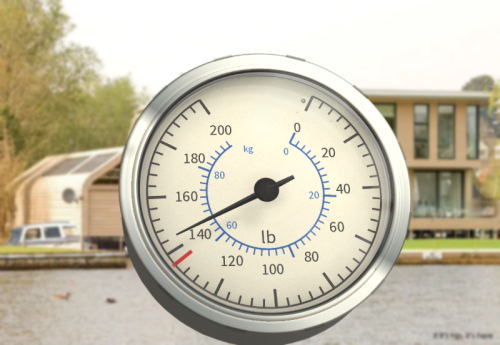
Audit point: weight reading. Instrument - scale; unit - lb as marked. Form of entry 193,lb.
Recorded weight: 144,lb
